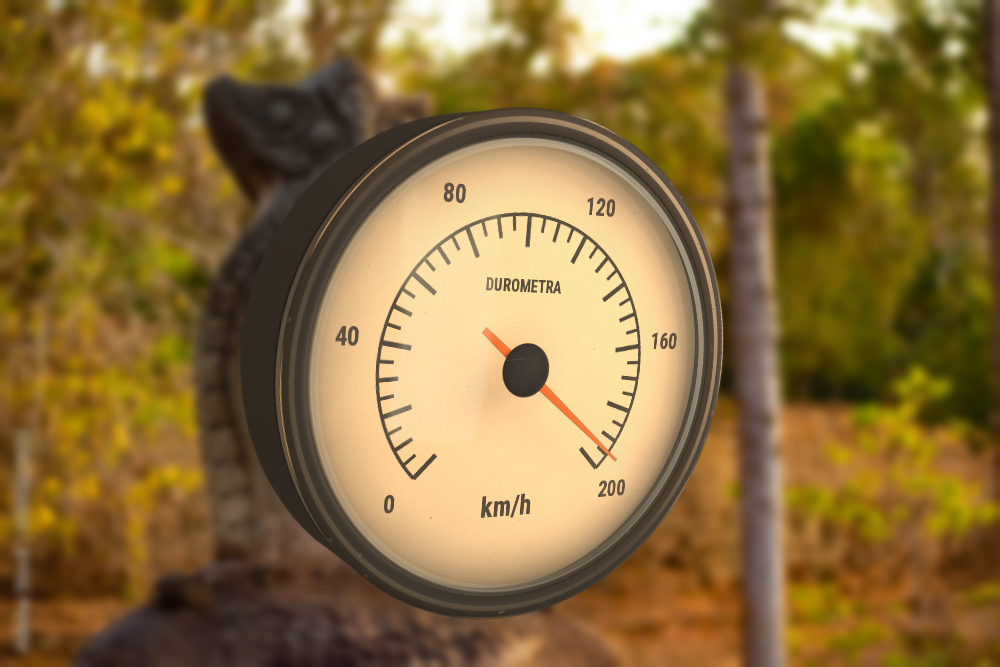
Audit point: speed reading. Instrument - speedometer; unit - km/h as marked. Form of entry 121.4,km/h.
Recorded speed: 195,km/h
